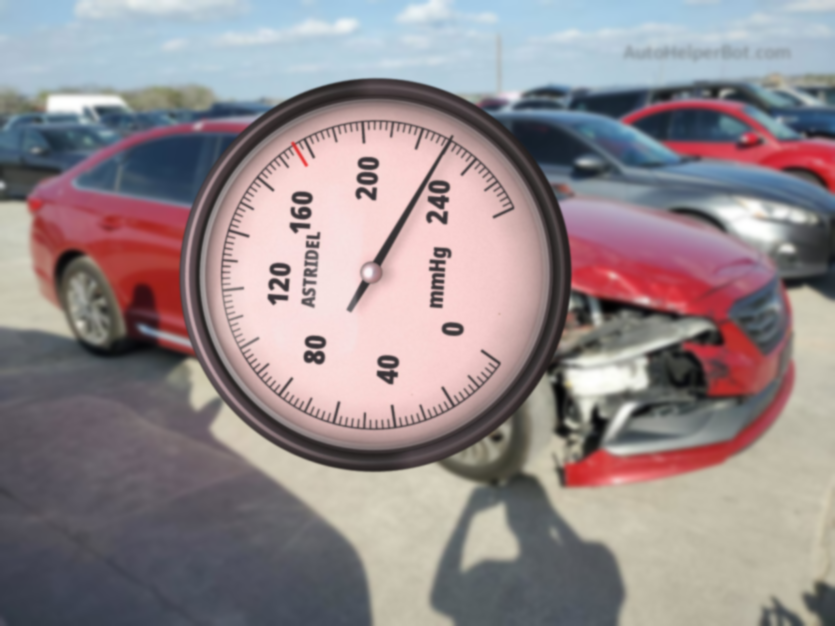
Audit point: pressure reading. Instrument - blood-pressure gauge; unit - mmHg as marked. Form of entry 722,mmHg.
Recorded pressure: 230,mmHg
